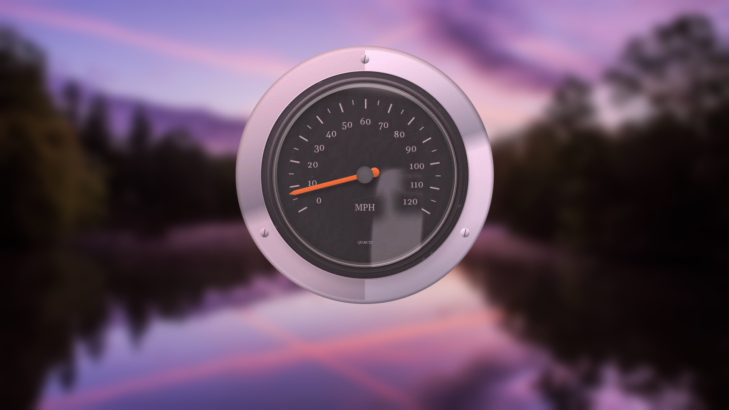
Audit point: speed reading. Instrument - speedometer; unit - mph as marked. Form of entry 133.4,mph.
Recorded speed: 7.5,mph
